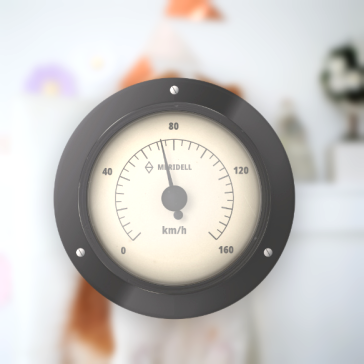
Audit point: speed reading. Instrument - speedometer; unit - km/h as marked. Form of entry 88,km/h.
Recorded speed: 72.5,km/h
